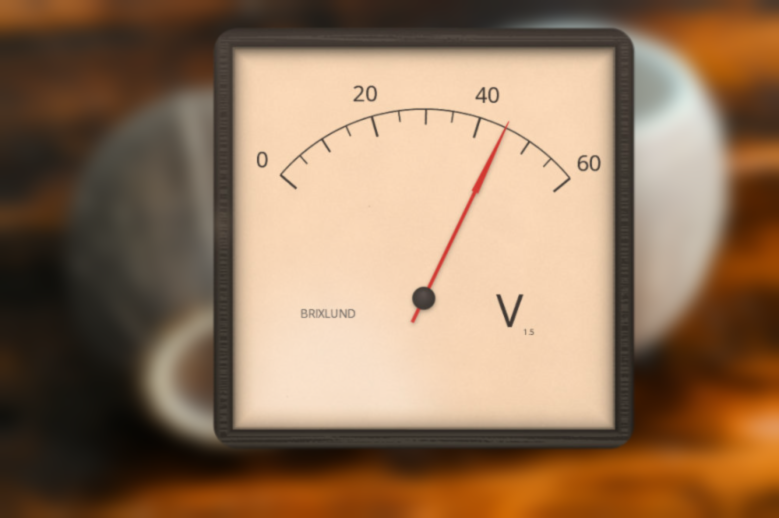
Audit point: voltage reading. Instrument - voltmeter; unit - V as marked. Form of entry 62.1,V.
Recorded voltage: 45,V
